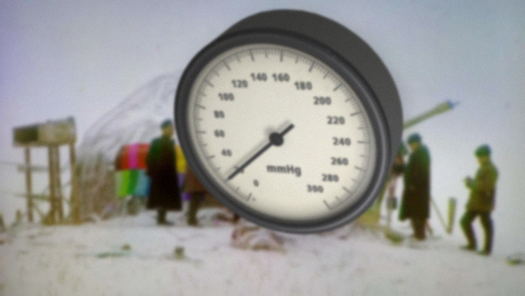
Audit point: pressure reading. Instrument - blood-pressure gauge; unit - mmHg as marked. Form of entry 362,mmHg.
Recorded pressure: 20,mmHg
